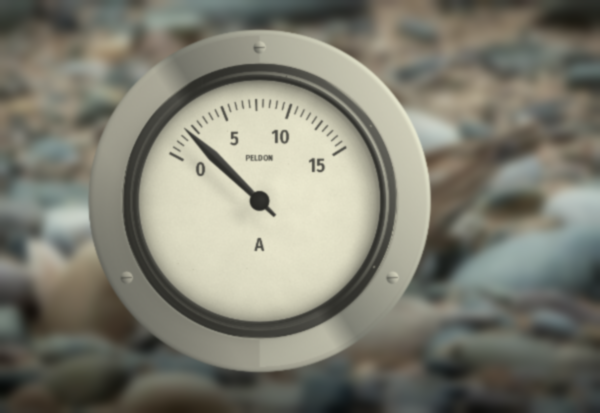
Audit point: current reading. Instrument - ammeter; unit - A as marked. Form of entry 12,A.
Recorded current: 2,A
